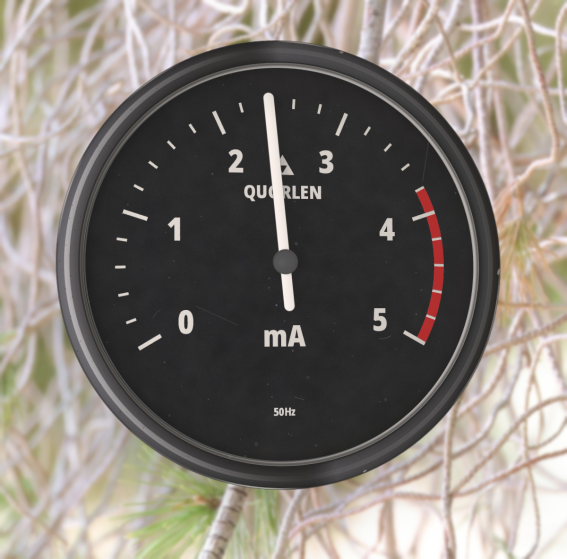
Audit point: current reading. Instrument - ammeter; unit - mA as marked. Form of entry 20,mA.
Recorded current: 2.4,mA
